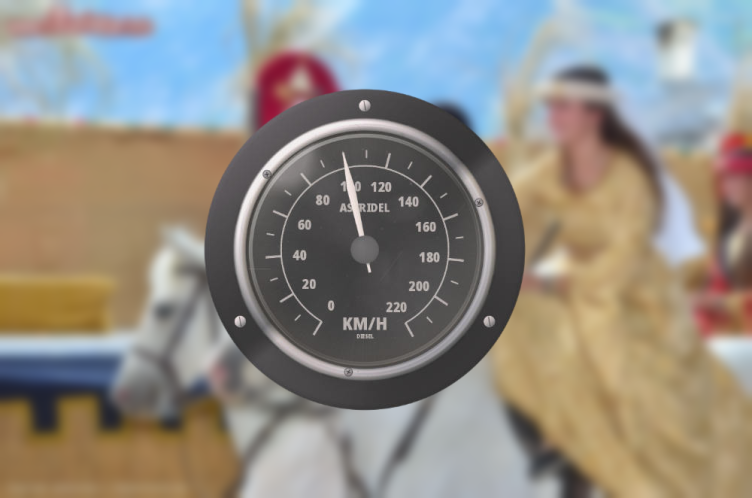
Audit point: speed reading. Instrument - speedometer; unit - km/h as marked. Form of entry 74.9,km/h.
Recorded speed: 100,km/h
